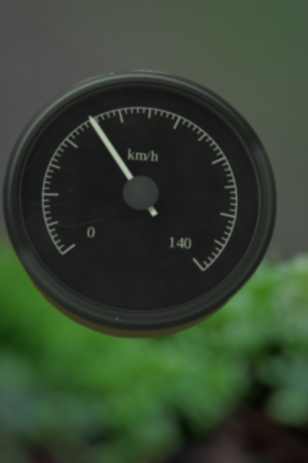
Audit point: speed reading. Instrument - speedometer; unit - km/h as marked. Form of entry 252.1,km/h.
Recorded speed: 50,km/h
